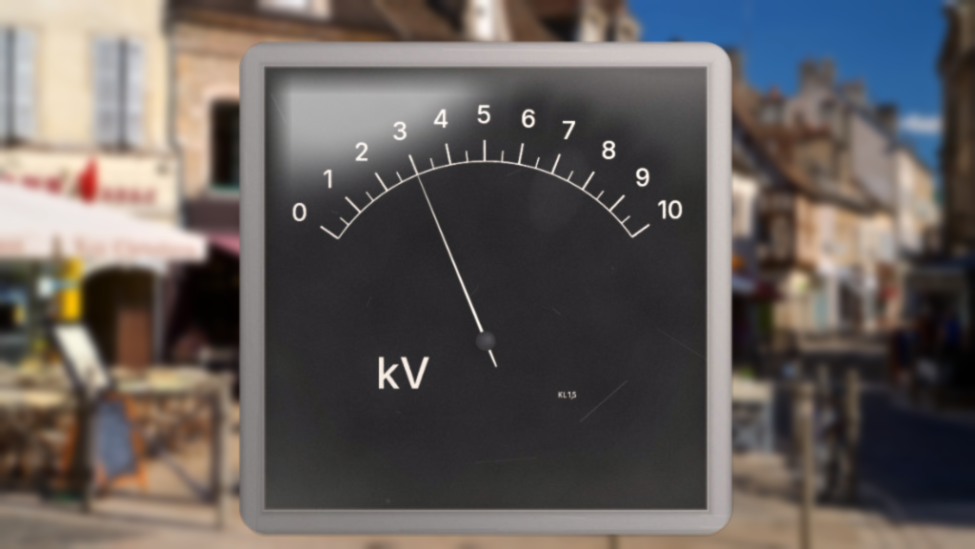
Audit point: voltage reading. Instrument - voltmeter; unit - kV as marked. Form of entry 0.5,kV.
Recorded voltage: 3,kV
